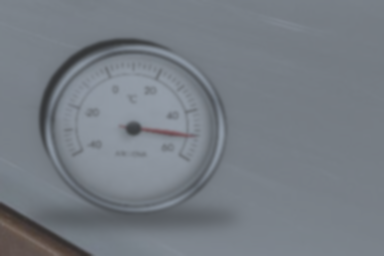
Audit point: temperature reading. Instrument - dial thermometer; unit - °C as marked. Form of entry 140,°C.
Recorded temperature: 50,°C
